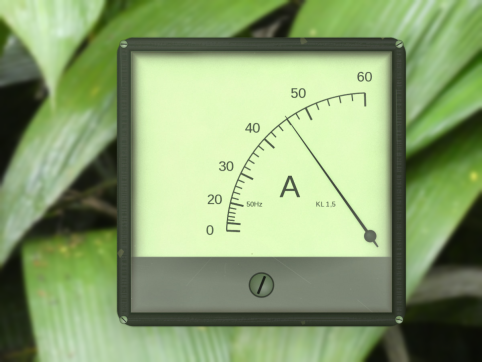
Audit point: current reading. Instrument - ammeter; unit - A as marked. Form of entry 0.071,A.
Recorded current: 46,A
